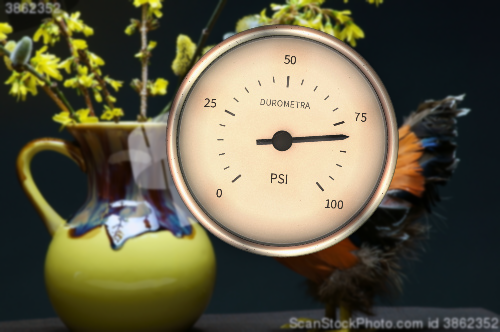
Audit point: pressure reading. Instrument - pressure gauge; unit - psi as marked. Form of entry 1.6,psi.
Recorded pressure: 80,psi
